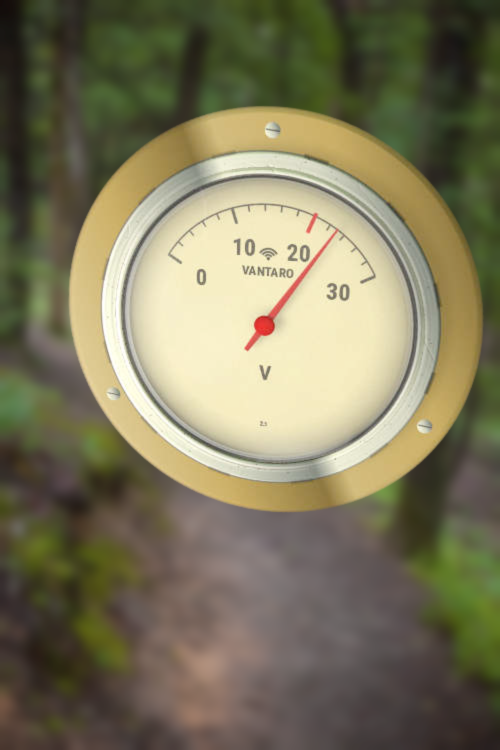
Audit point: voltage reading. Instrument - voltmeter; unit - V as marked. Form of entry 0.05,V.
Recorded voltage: 23,V
